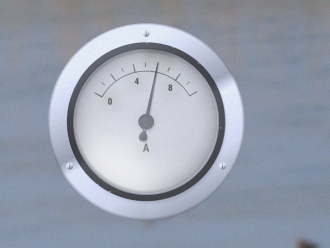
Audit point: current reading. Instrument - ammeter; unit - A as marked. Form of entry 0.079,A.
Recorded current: 6,A
